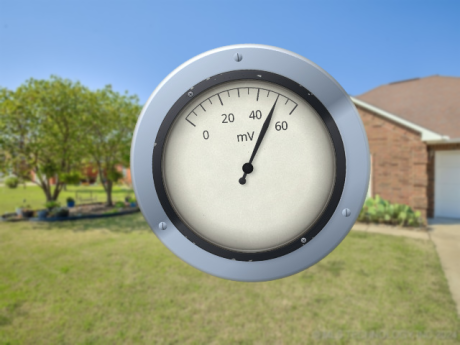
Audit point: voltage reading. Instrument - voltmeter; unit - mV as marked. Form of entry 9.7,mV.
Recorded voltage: 50,mV
